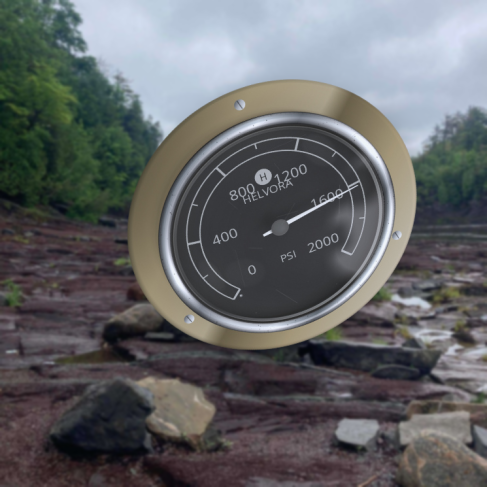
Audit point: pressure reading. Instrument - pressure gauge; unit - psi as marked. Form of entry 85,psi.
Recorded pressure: 1600,psi
